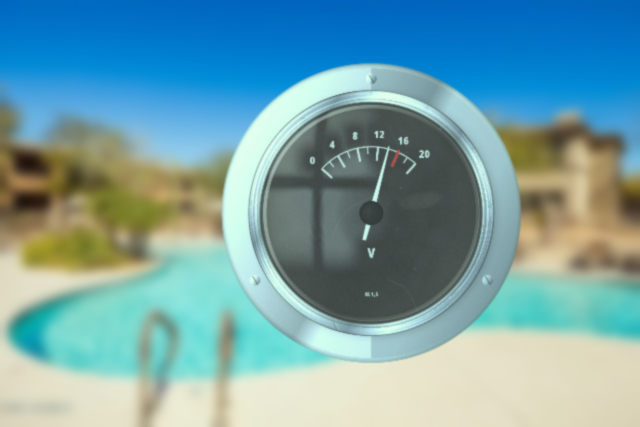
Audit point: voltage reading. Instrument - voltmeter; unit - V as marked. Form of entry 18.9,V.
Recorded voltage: 14,V
